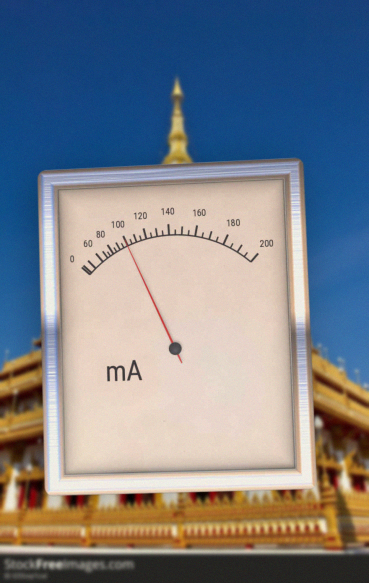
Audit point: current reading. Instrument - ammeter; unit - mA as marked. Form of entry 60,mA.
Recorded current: 100,mA
